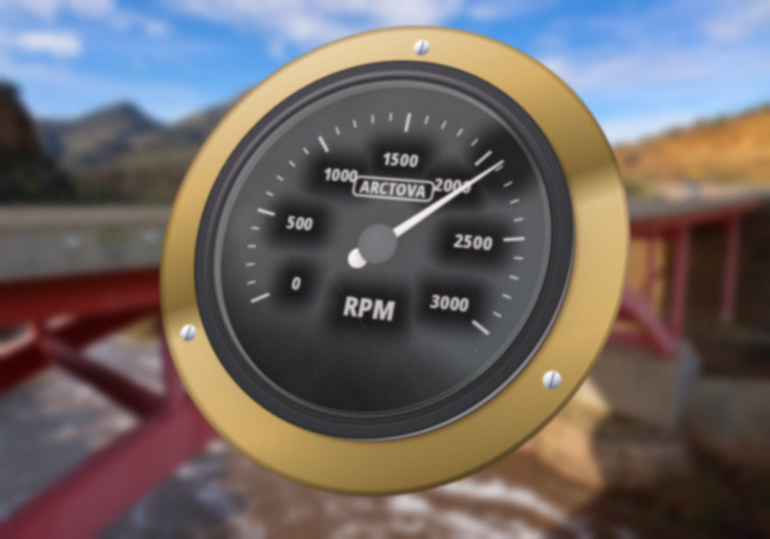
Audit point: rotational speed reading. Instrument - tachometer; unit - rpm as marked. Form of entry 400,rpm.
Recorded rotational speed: 2100,rpm
